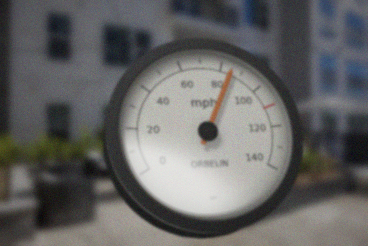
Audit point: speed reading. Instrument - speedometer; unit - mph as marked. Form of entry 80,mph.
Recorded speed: 85,mph
